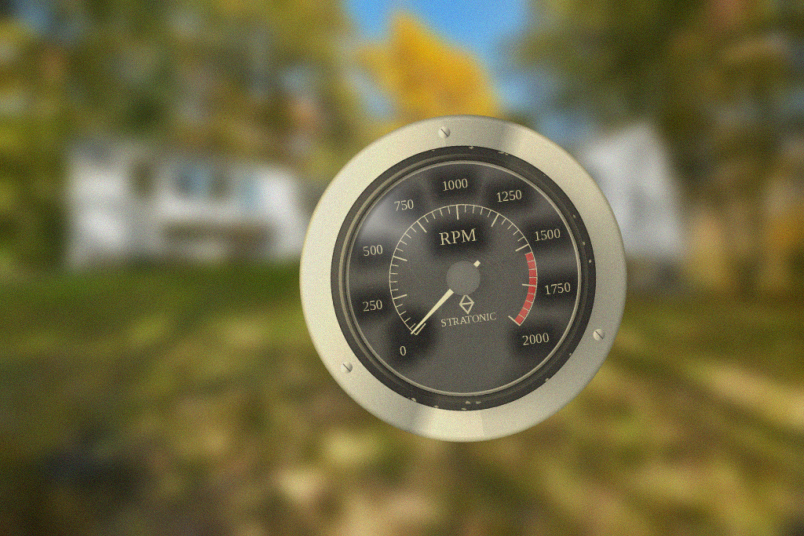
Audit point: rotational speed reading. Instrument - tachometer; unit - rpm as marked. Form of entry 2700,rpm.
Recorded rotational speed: 25,rpm
